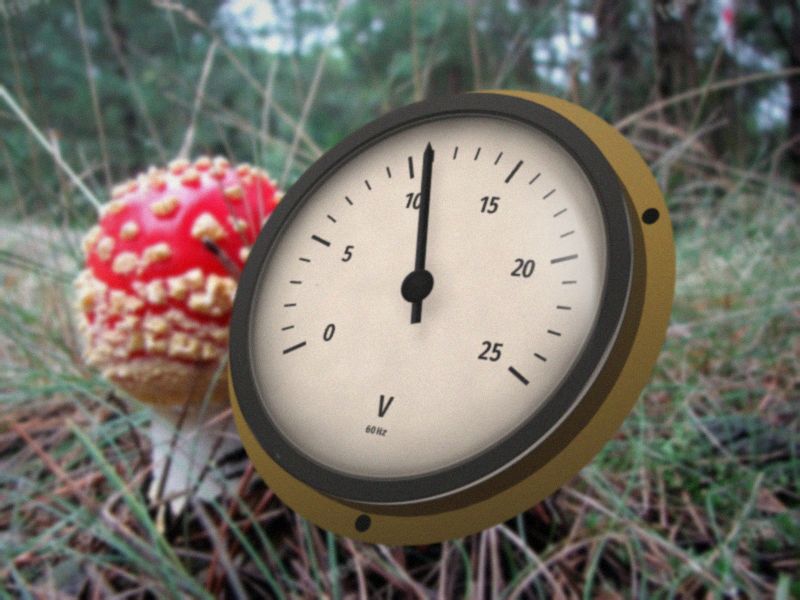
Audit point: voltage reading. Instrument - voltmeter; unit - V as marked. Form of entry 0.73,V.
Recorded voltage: 11,V
